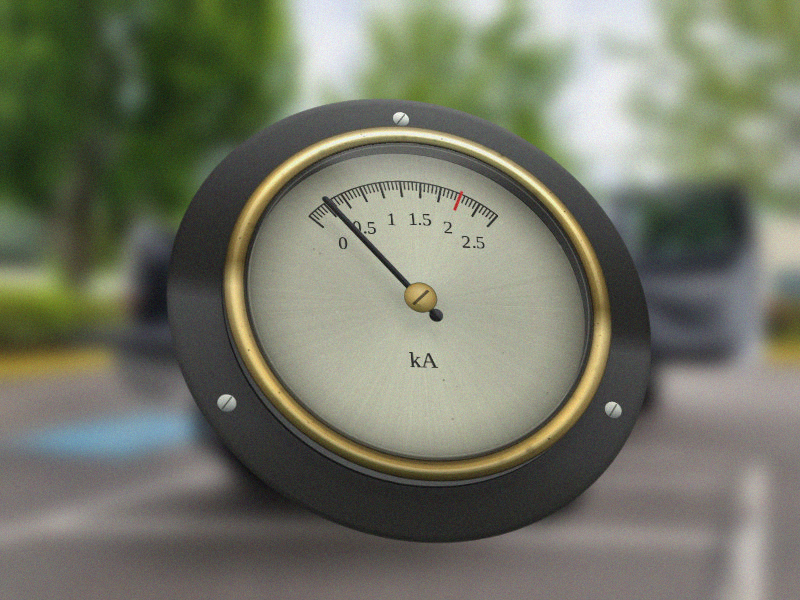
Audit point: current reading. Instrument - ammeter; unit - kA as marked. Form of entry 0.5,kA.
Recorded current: 0.25,kA
